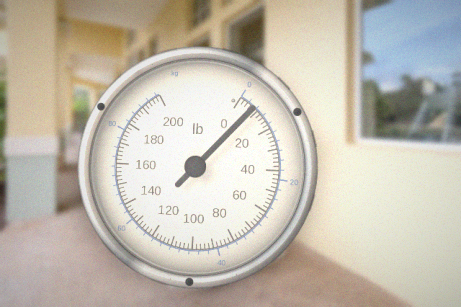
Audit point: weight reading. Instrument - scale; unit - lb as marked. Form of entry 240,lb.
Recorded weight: 8,lb
